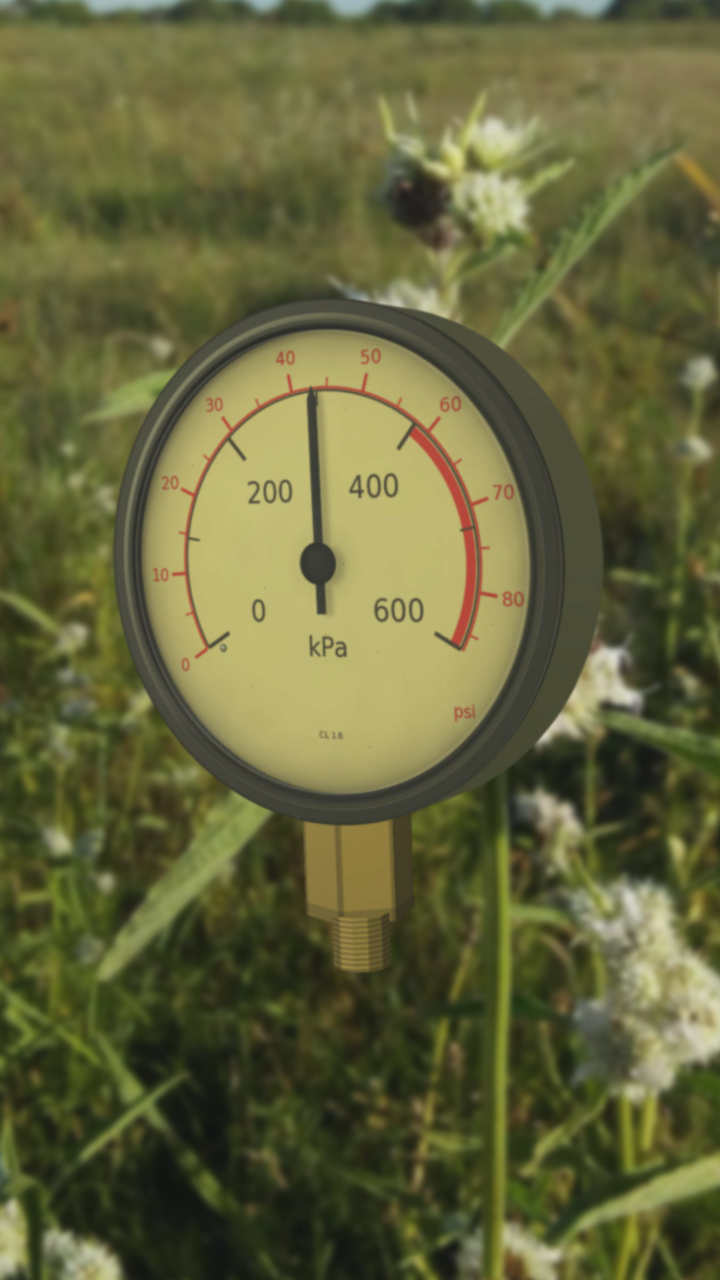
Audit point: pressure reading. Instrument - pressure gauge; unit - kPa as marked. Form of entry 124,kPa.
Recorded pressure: 300,kPa
